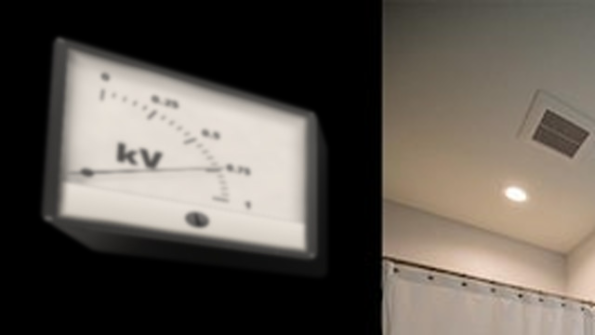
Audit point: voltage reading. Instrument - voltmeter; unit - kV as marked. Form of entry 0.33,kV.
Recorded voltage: 0.75,kV
